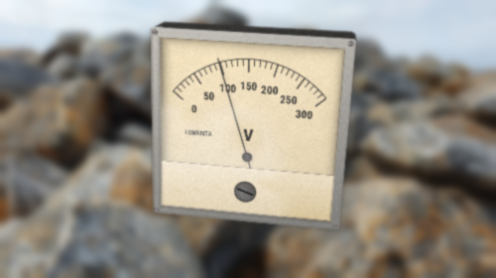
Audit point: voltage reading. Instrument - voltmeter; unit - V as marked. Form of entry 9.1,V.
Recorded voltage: 100,V
